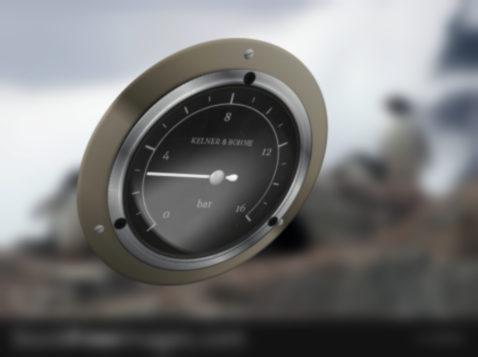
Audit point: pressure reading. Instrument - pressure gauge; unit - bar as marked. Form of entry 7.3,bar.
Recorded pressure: 3,bar
